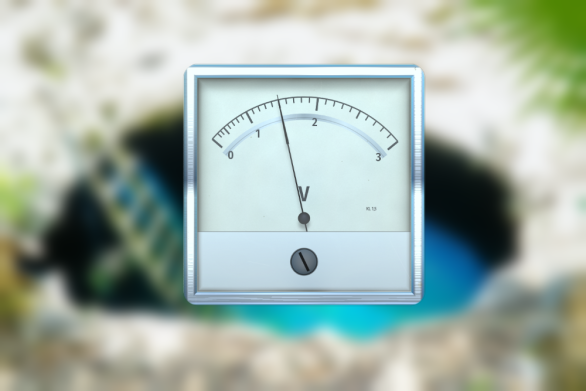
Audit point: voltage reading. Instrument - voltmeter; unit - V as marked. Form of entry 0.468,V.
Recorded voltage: 1.5,V
